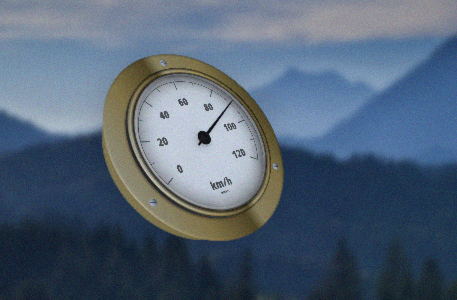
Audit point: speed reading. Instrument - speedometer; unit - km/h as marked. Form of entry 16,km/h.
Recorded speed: 90,km/h
